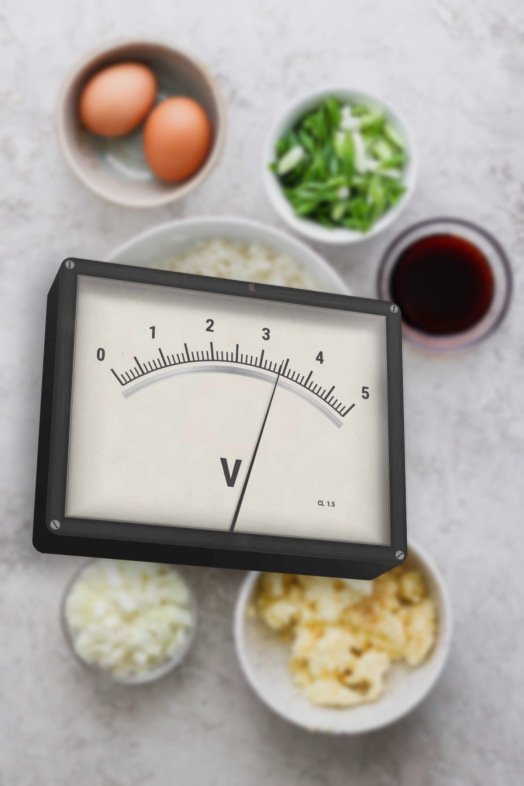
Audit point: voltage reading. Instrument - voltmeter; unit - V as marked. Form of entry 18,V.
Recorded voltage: 3.4,V
